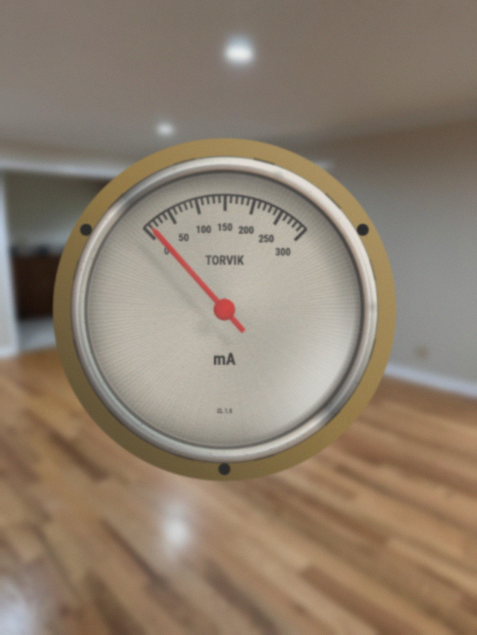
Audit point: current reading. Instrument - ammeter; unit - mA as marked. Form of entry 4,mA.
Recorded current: 10,mA
